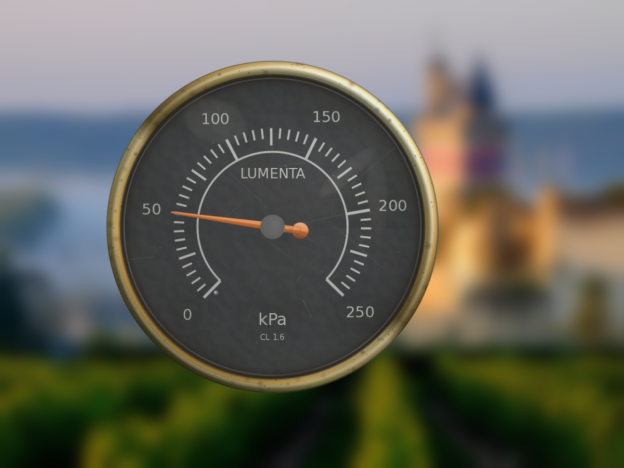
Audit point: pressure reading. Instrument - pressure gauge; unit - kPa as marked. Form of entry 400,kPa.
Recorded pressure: 50,kPa
